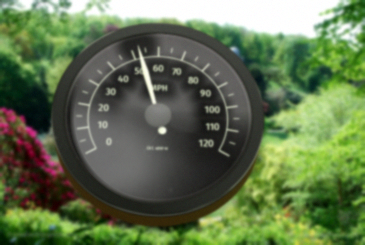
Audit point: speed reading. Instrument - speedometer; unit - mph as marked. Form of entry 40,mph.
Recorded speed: 52.5,mph
